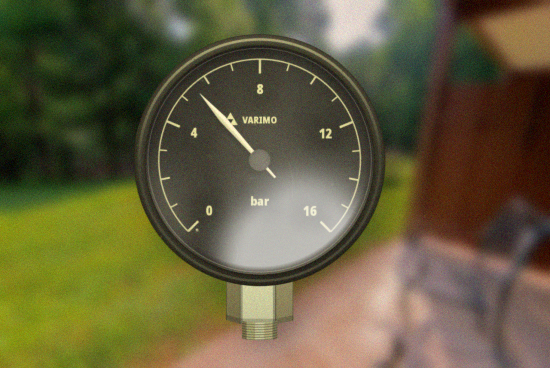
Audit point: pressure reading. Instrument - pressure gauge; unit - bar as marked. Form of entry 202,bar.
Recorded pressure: 5.5,bar
